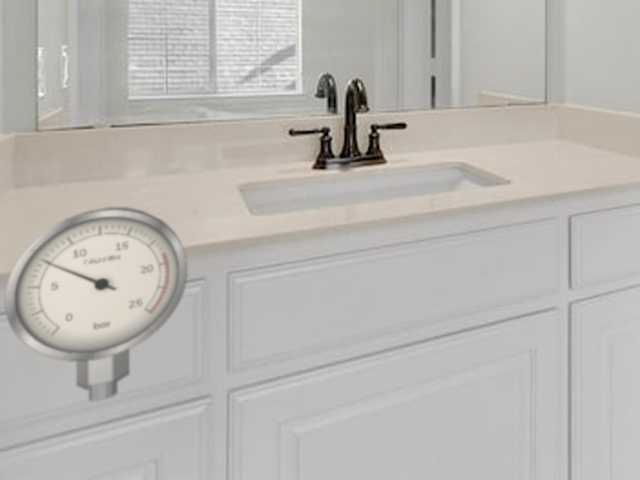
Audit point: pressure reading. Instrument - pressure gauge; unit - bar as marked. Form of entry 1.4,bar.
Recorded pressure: 7.5,bar
